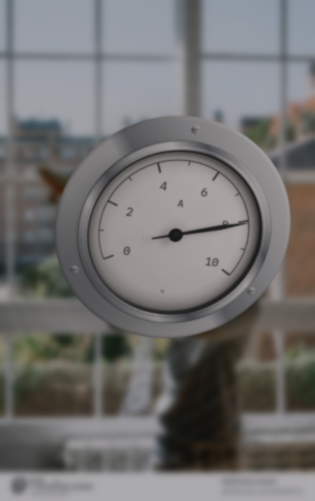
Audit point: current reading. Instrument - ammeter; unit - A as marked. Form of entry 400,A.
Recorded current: 8,A
